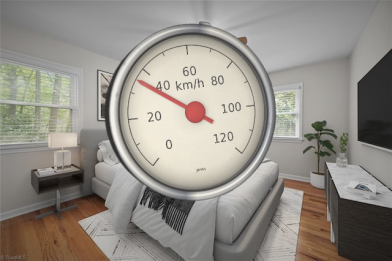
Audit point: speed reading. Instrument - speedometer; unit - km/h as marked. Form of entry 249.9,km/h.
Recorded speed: 35,km/h
